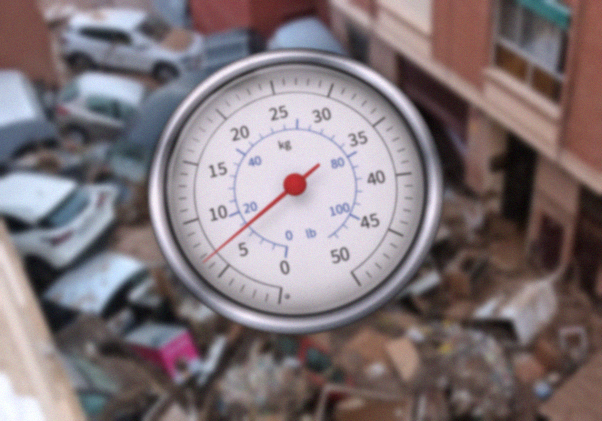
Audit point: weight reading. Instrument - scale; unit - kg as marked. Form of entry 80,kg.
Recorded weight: 6.5,kg
